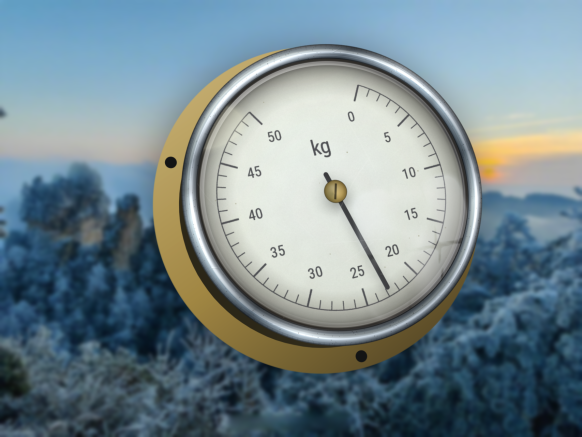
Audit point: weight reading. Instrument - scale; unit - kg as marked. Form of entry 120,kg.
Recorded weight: 23,kg
